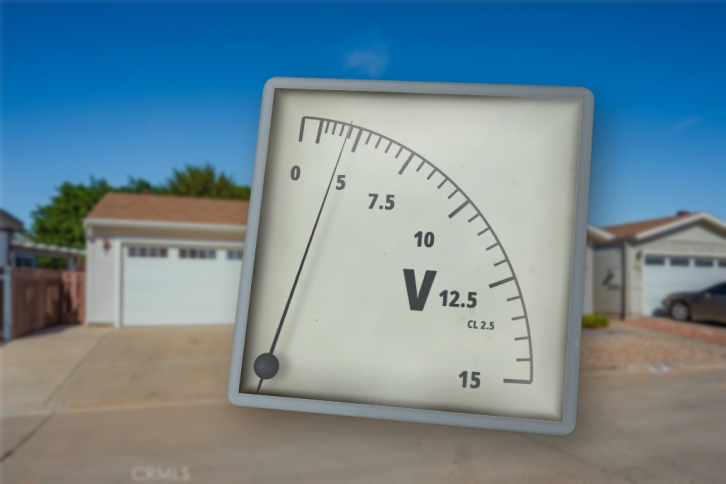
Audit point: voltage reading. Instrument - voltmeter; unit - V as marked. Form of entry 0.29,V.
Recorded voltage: 4.5,V
